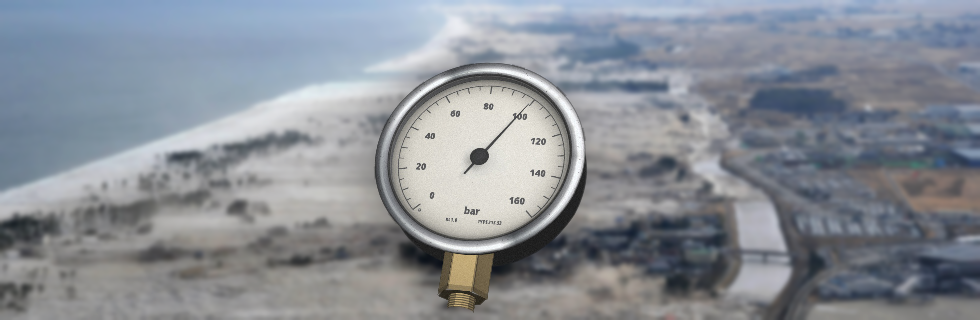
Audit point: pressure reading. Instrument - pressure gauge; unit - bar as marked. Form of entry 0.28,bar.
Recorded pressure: 100,bar
